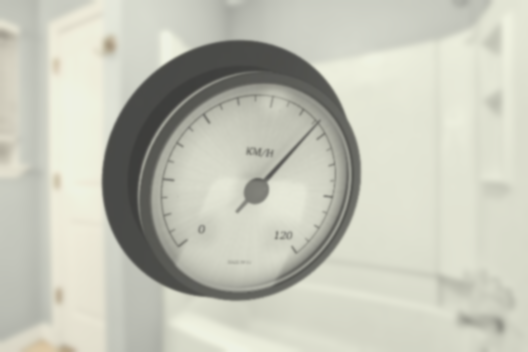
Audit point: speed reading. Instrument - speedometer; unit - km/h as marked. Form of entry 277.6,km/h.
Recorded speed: 75,km/h
